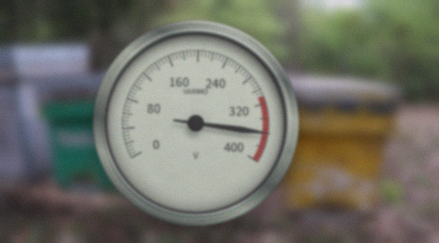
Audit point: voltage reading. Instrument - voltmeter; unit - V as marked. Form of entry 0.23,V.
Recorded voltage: 360,V
